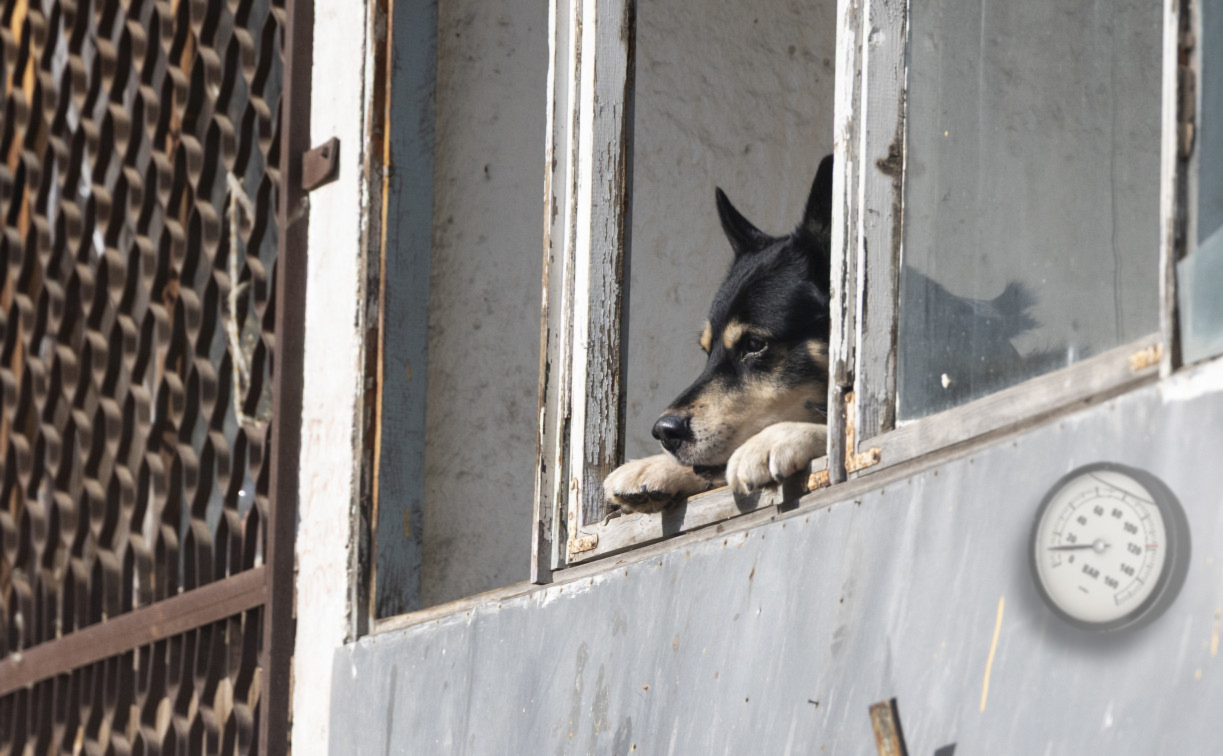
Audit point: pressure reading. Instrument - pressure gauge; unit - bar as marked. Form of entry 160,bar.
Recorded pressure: 10,bar
